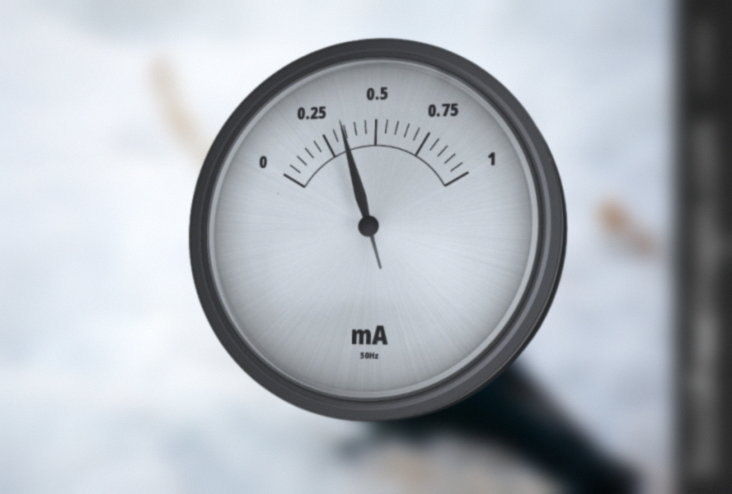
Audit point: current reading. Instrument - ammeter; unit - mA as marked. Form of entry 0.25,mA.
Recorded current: 0.35,mA
